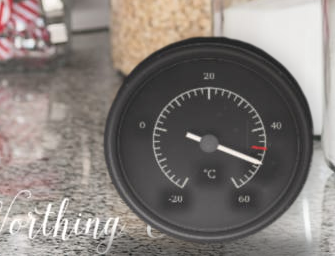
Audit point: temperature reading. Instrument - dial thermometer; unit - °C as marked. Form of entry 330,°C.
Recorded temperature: 50,°C
